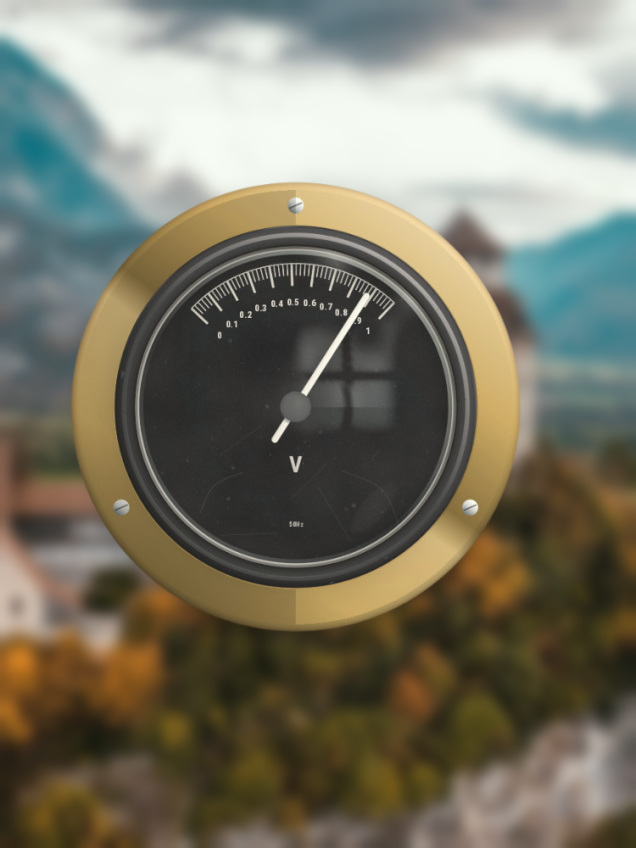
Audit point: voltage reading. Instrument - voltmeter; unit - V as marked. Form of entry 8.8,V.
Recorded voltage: 0.88,V
